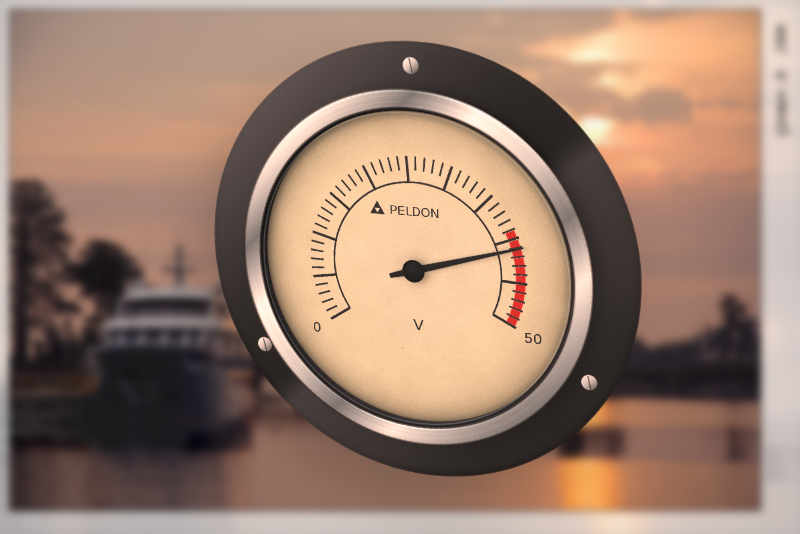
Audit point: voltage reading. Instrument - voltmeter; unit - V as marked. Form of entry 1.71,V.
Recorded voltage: 41,V
